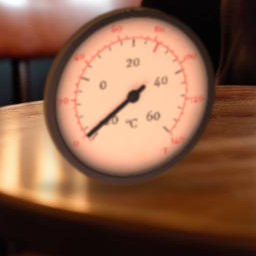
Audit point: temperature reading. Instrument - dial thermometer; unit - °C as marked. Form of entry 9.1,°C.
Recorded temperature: -18,°C
